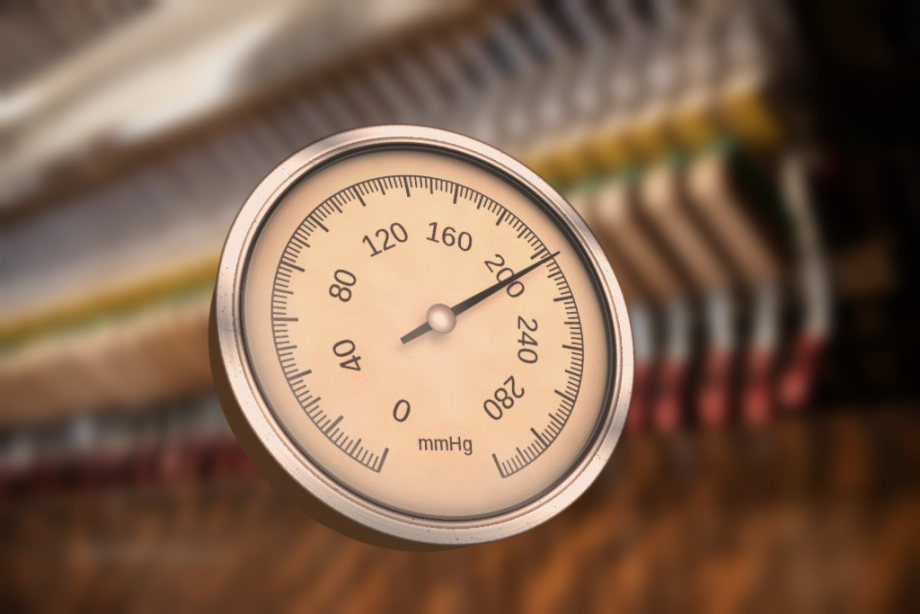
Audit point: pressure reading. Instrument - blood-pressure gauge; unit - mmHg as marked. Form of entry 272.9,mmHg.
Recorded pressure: 204,mmHg
